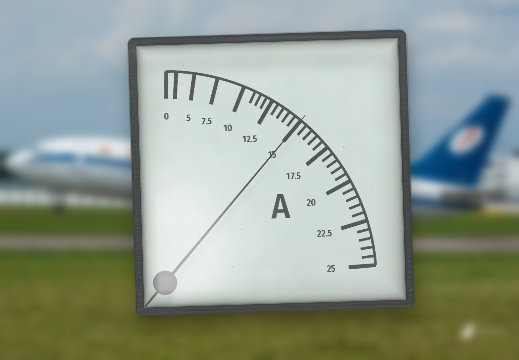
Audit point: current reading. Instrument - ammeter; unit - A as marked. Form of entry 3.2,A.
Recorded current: 15,A
